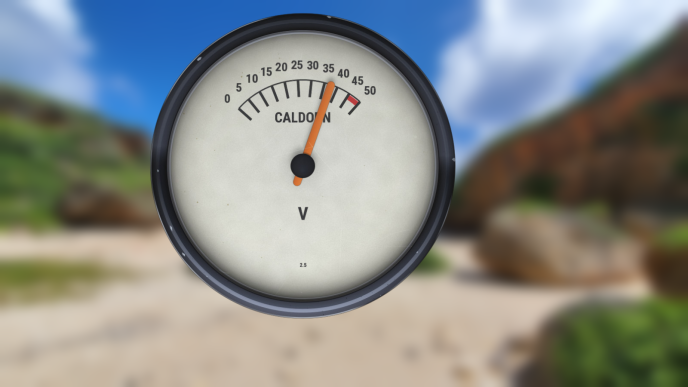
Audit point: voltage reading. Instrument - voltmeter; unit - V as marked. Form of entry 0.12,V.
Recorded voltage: 37.5,V
